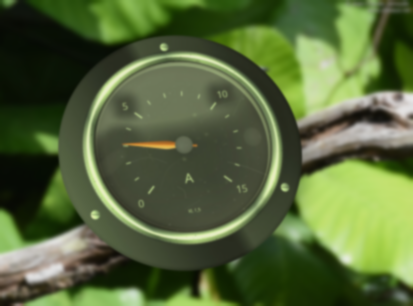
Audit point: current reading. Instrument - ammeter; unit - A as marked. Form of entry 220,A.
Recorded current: 3,A
